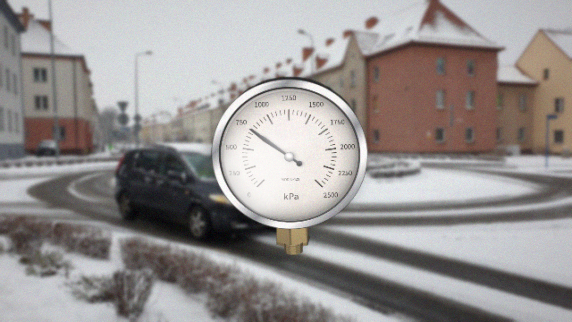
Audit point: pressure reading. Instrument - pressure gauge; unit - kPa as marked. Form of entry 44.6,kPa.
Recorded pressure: 750,kPa
